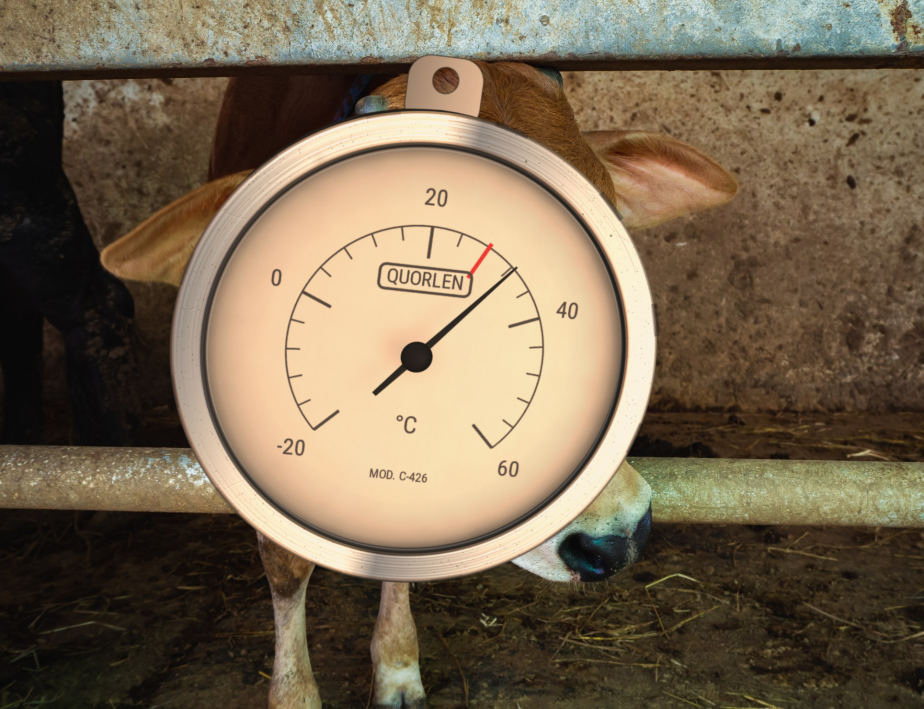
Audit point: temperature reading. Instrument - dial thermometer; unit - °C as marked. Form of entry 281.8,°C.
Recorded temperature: 32,°C
